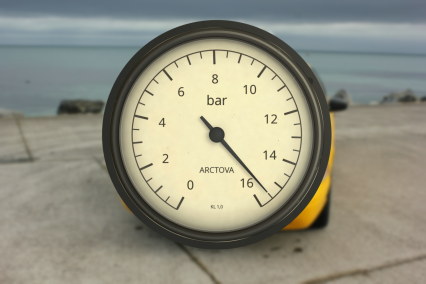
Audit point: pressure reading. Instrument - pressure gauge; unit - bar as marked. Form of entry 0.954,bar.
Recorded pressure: 15.5,bar
